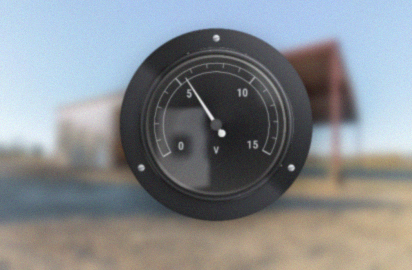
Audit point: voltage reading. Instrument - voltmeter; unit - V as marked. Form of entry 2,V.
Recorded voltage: 5.5,V
